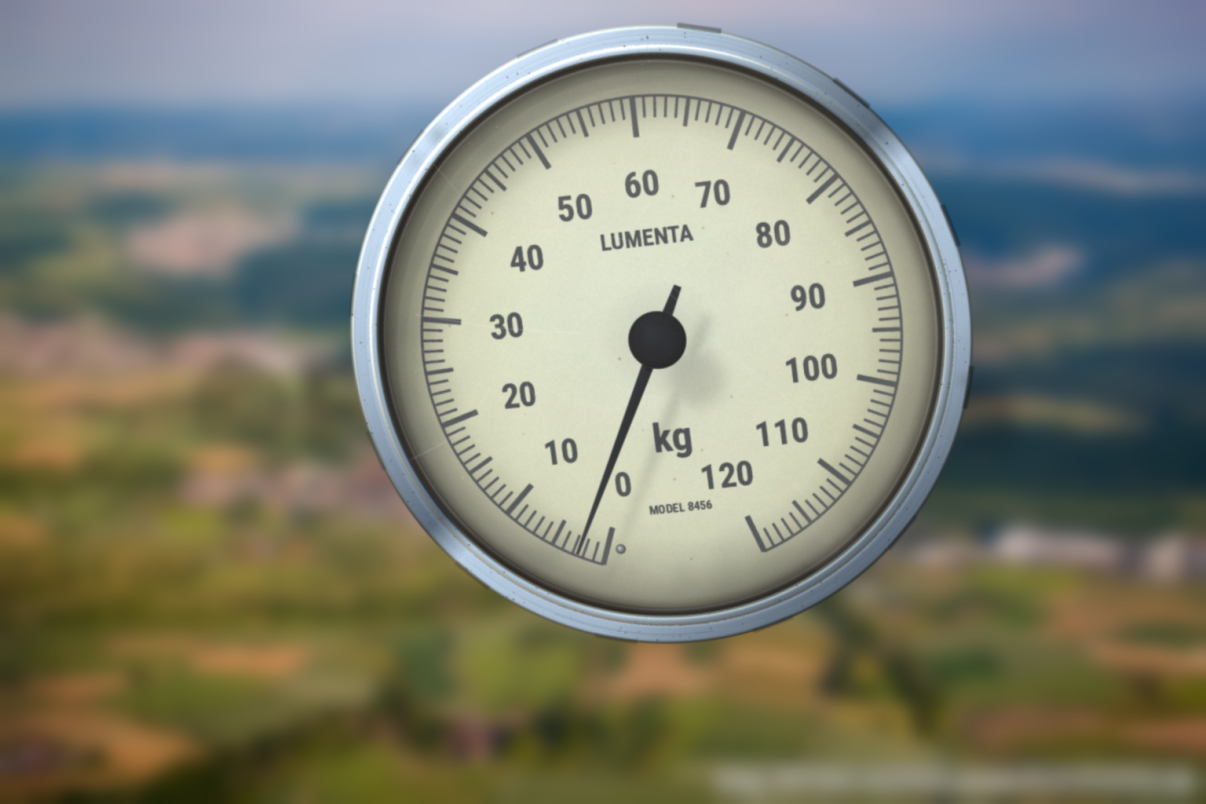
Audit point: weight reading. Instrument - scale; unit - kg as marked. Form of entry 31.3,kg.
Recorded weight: 2.5,kg
